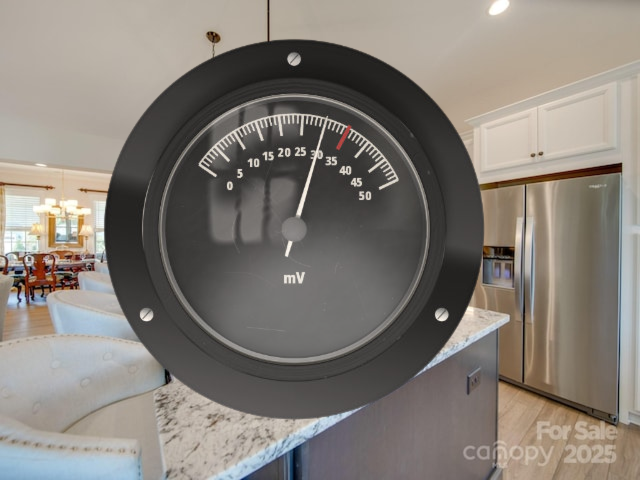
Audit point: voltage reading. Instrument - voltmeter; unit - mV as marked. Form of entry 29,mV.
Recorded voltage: 30,mV
